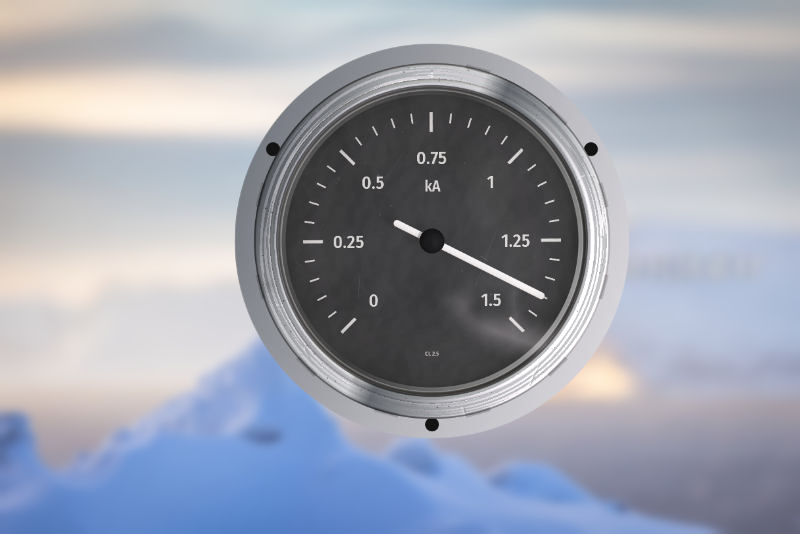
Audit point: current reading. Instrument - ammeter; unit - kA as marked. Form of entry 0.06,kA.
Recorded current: 1.4,kA
